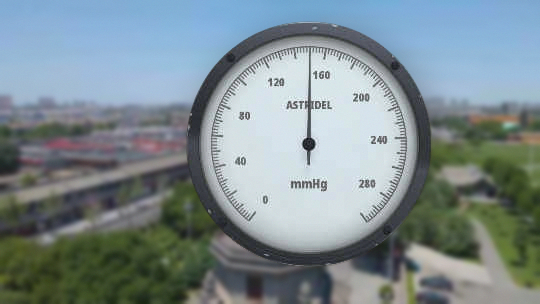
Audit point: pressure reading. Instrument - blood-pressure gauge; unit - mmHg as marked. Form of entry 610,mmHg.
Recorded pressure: 150,mmHg
